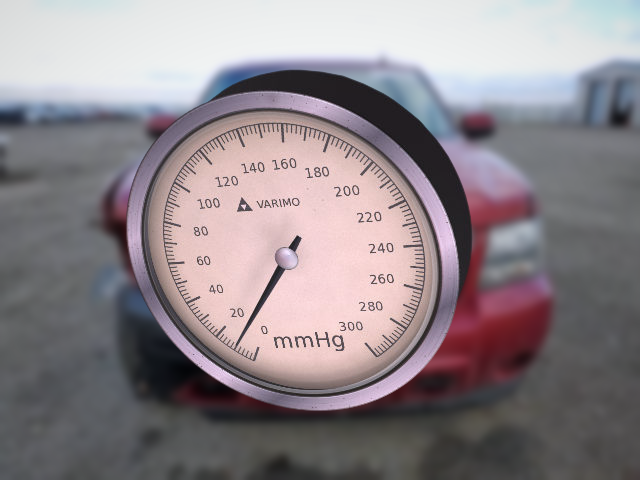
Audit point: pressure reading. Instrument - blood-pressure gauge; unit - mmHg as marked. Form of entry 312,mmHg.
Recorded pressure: 10,mmHg
